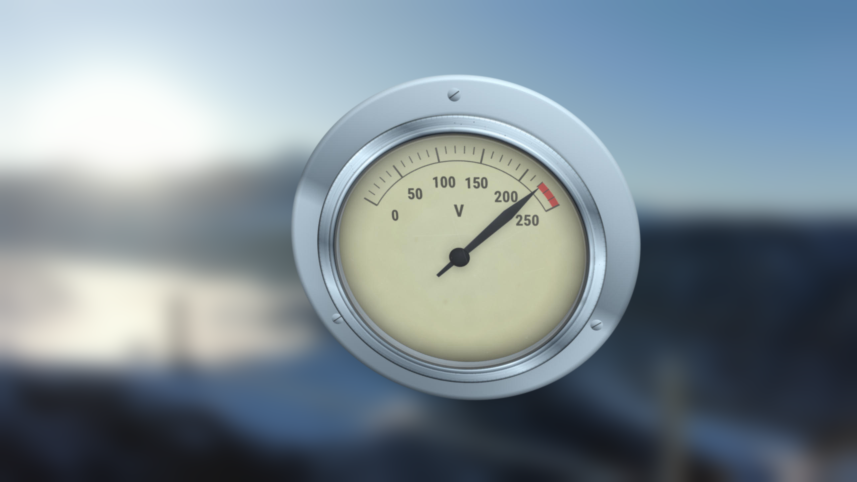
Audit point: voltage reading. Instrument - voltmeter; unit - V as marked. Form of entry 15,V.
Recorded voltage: 220,V
